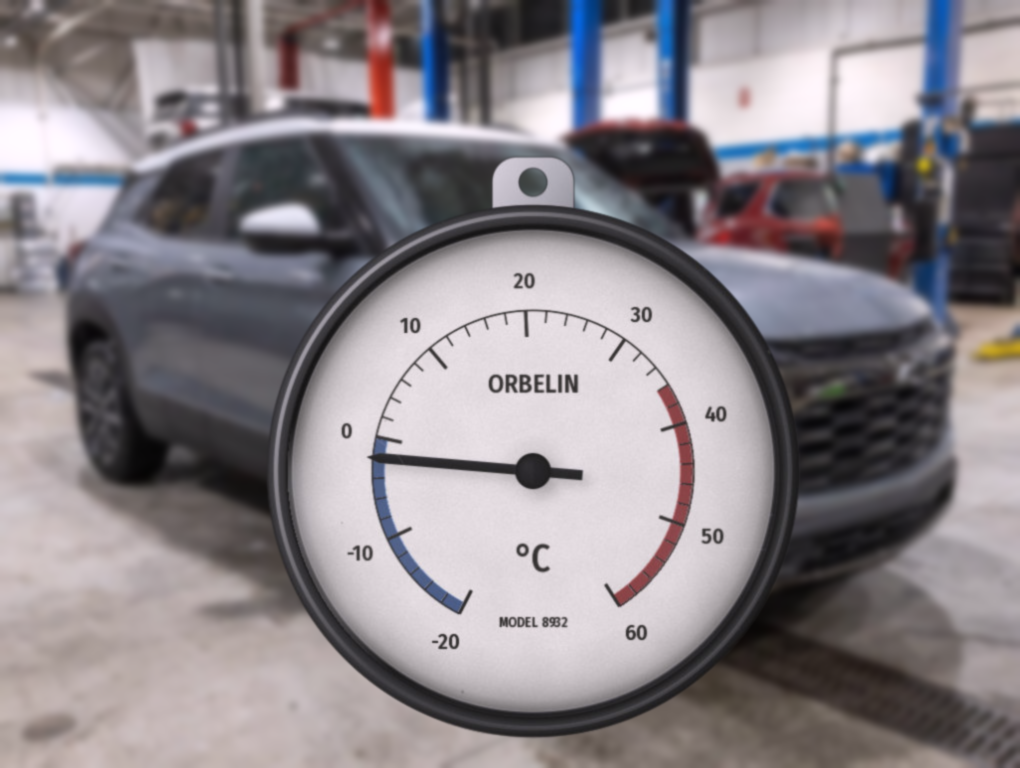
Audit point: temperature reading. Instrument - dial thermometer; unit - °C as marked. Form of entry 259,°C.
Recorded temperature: -2,°C
